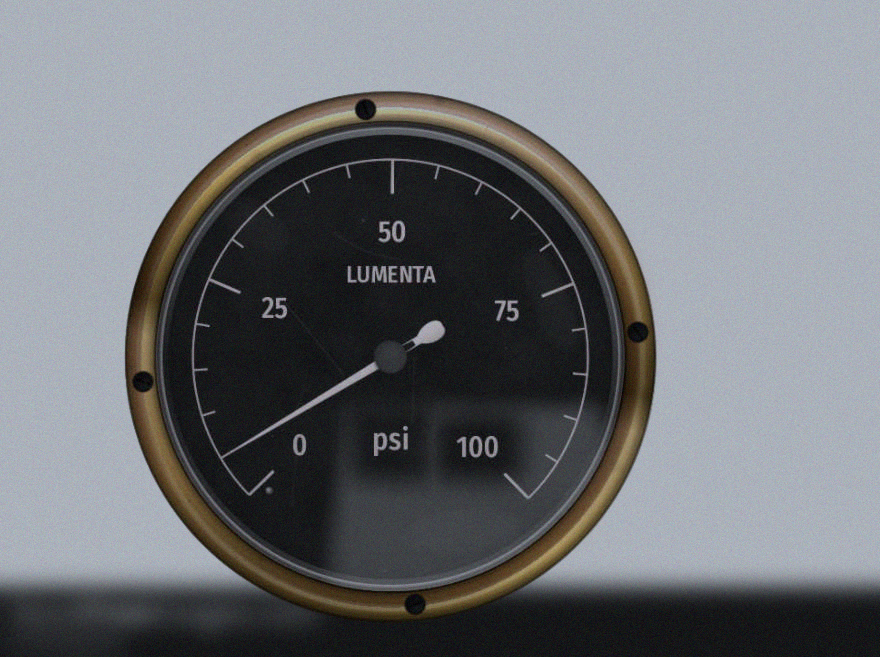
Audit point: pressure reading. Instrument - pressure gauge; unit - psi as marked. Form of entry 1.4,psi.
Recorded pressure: 5,psi
